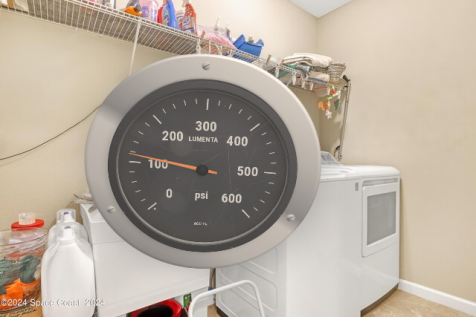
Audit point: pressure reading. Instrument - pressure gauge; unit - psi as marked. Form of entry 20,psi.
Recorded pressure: 120,psi
